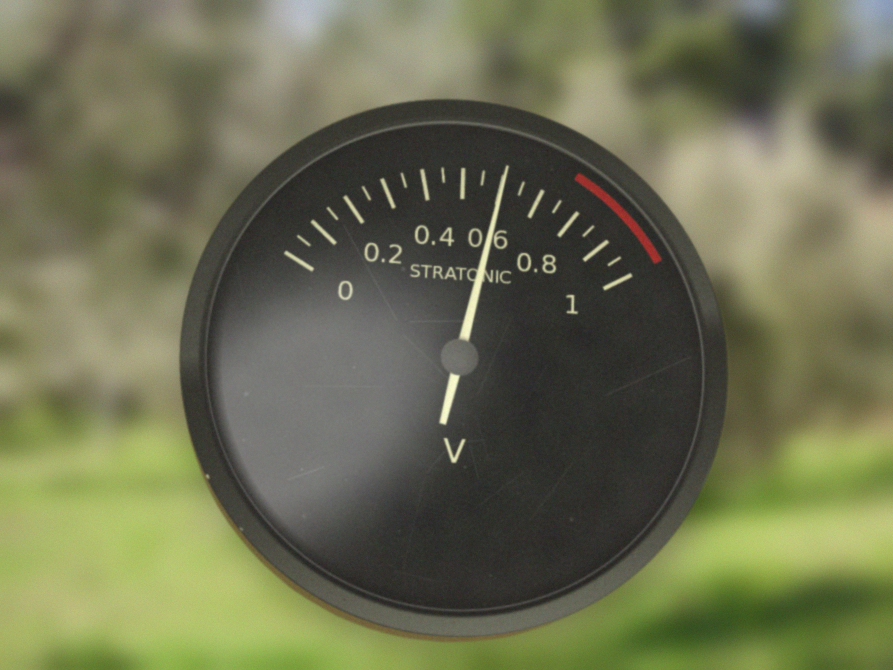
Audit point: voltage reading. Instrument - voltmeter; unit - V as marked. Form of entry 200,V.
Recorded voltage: 0.6,V
